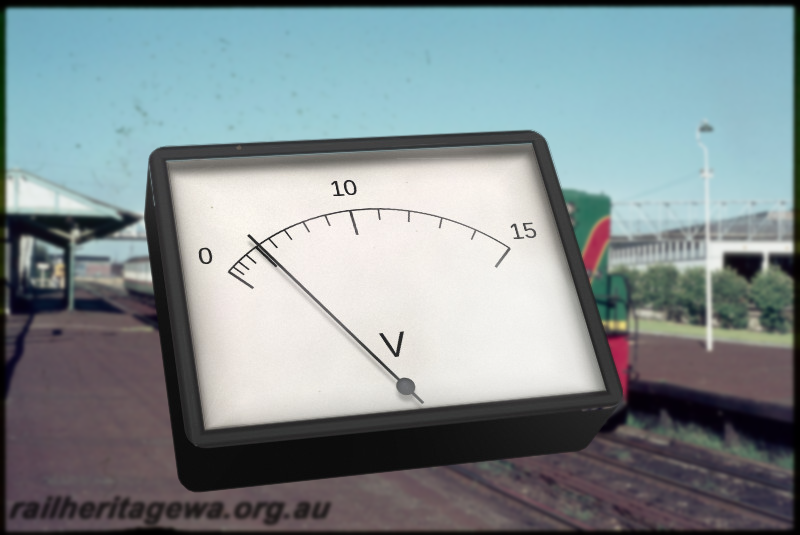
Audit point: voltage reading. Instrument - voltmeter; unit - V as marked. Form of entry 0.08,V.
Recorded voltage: 5,V
